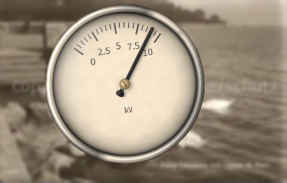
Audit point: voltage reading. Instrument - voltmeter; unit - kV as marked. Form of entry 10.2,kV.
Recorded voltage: 9,kV
